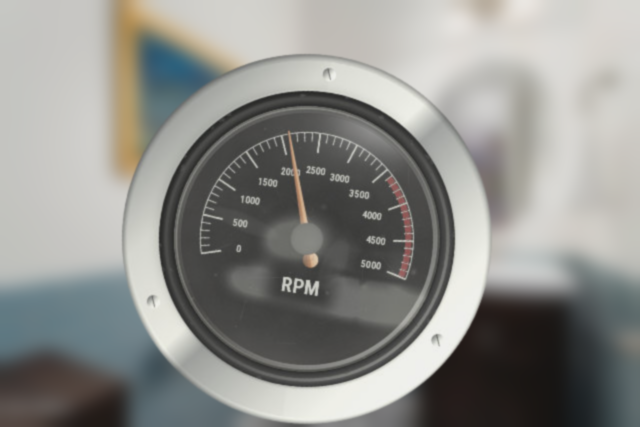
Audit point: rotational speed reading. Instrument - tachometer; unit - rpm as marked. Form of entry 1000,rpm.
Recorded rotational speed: 2100,rpm
